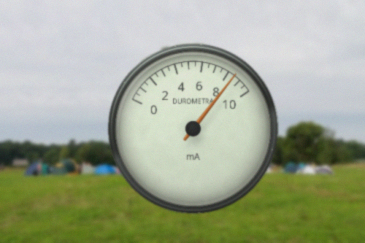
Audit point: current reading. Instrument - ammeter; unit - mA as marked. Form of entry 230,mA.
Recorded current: 8.5,mA
